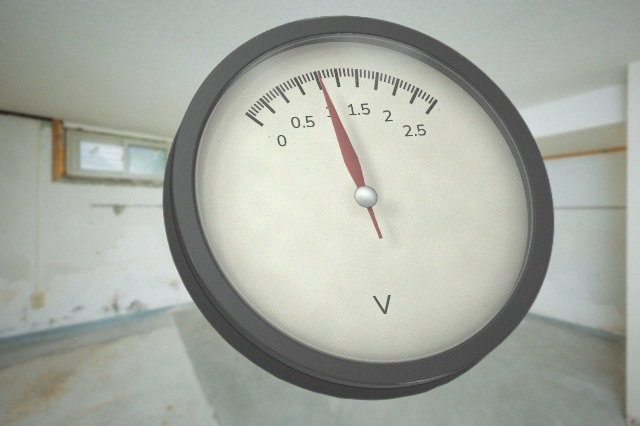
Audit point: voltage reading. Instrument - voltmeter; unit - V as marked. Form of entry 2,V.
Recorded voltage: 1,V
